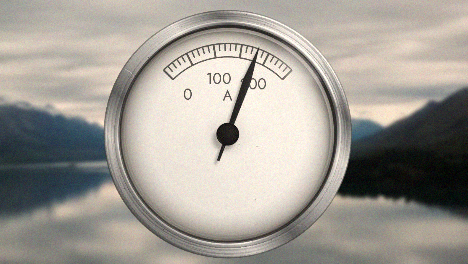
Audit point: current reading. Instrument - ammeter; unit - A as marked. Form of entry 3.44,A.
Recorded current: 180,A
